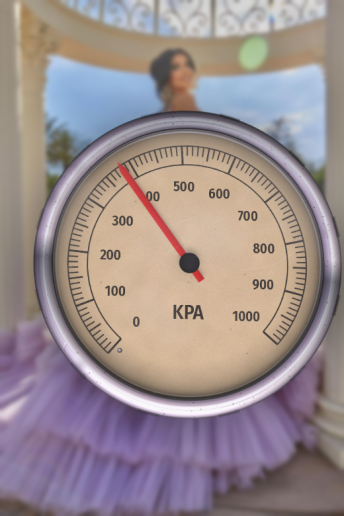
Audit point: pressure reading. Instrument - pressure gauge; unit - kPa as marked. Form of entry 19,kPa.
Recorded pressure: 380,kPa
